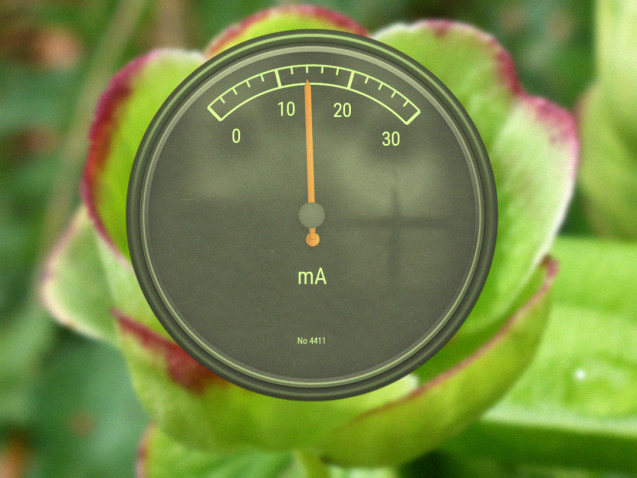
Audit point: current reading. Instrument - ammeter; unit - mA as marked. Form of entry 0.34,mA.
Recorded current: 14,mA
